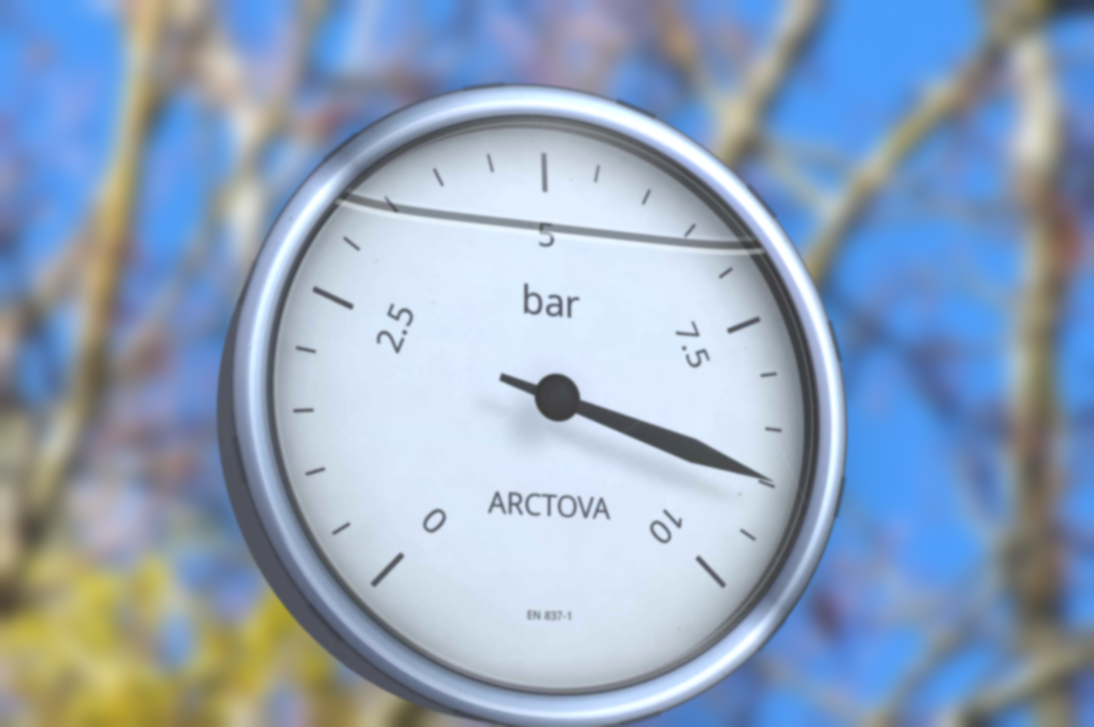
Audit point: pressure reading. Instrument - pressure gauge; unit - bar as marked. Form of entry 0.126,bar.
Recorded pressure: 9,bar
